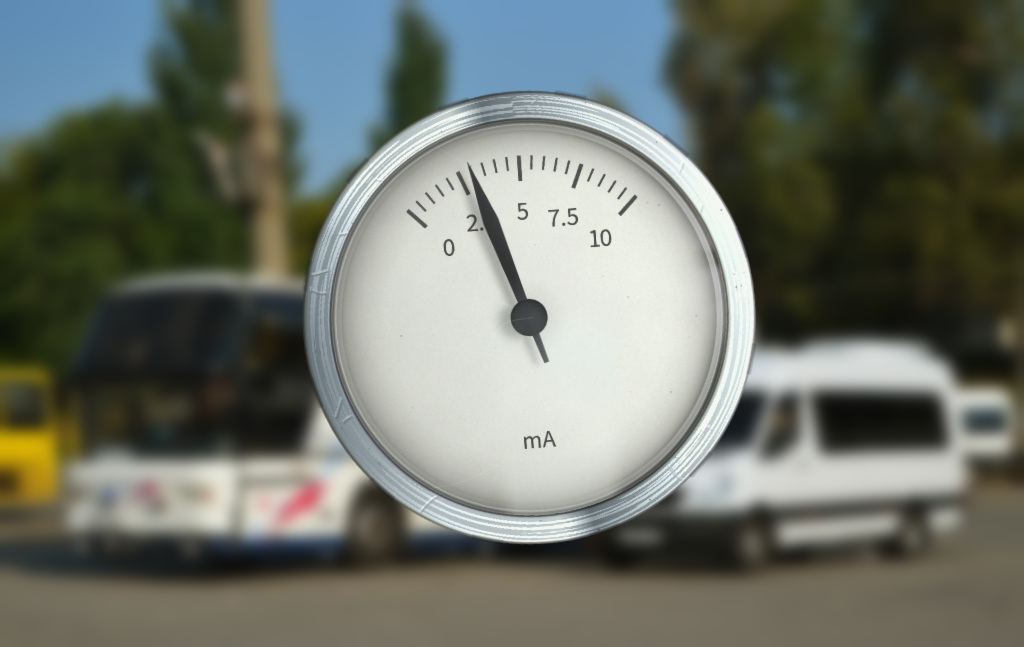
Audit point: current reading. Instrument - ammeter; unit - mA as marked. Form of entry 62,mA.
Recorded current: 3,mA
